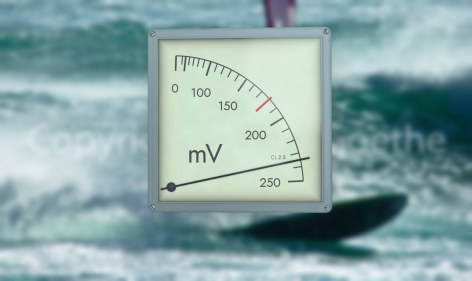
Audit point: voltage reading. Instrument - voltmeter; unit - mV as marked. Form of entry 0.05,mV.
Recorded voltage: 235,mV
